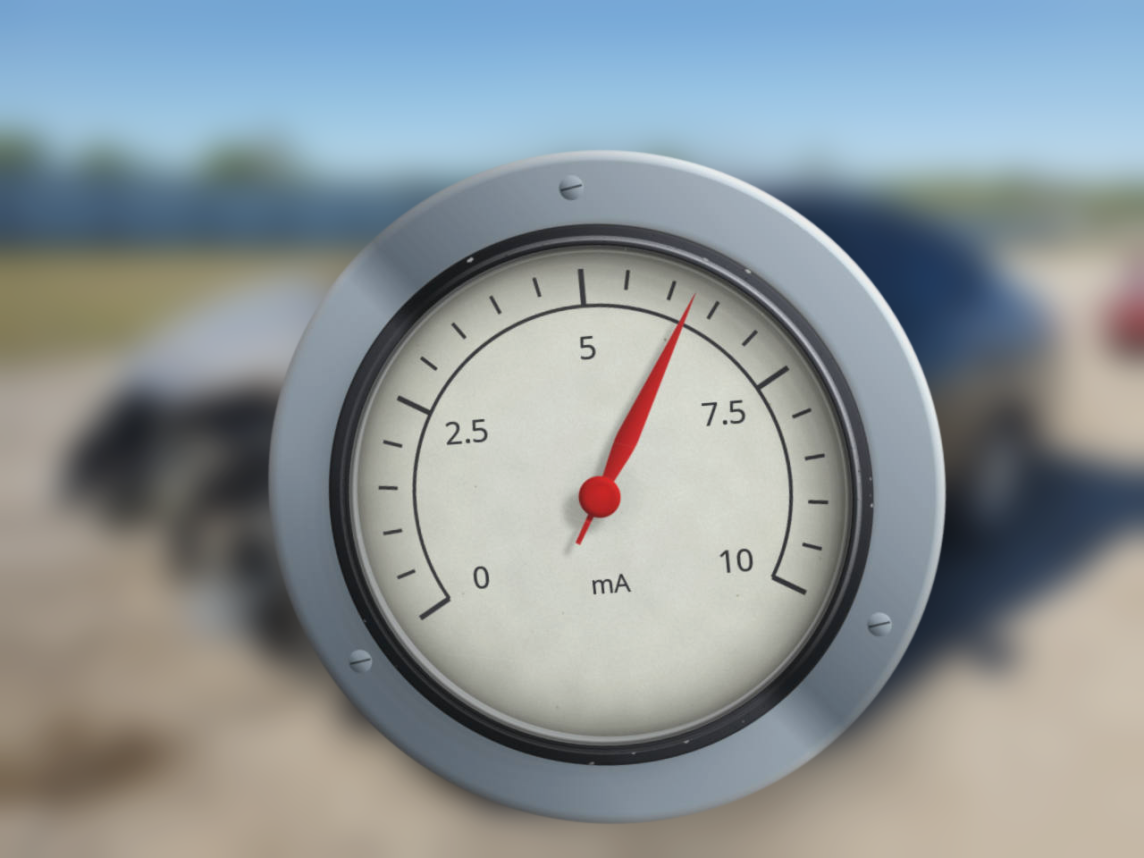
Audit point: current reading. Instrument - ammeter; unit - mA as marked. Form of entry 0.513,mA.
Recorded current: 6.25,mA
